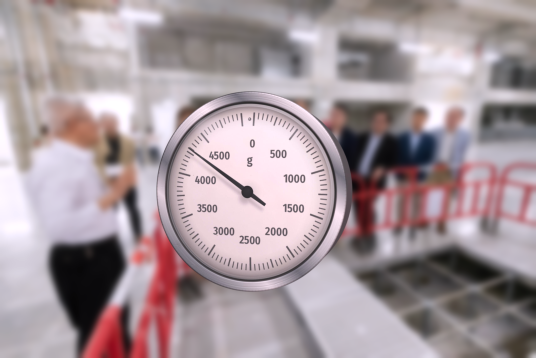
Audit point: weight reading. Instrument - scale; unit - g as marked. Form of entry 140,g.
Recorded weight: 4300,g
